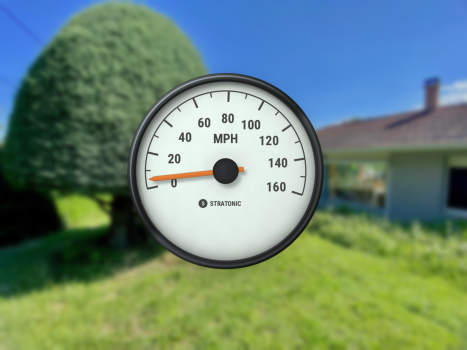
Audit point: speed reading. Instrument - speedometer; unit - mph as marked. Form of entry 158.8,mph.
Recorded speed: 5,mph
